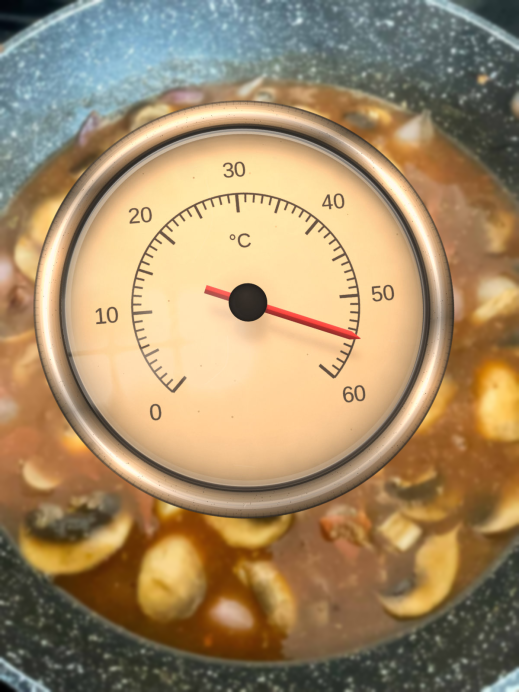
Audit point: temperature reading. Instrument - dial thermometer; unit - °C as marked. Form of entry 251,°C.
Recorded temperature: 55,°C
